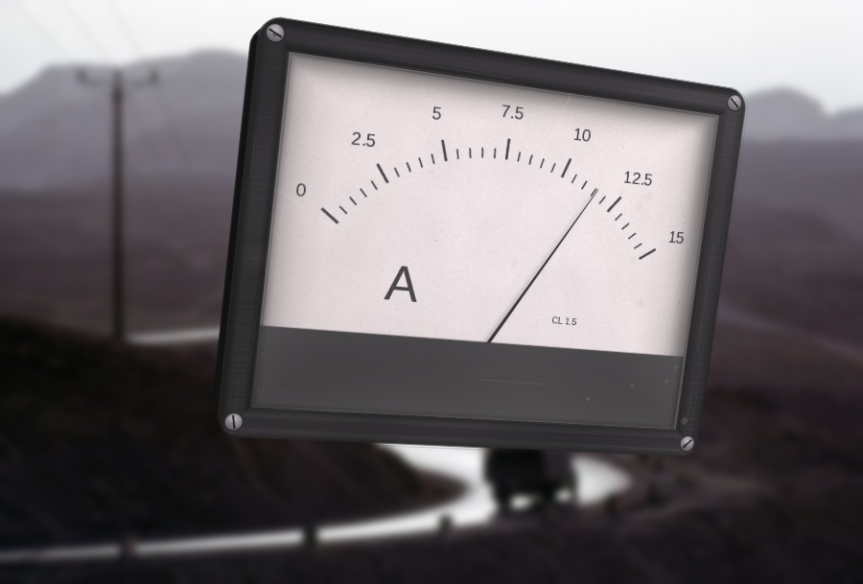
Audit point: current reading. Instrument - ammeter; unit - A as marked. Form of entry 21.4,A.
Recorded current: 11.5,A
